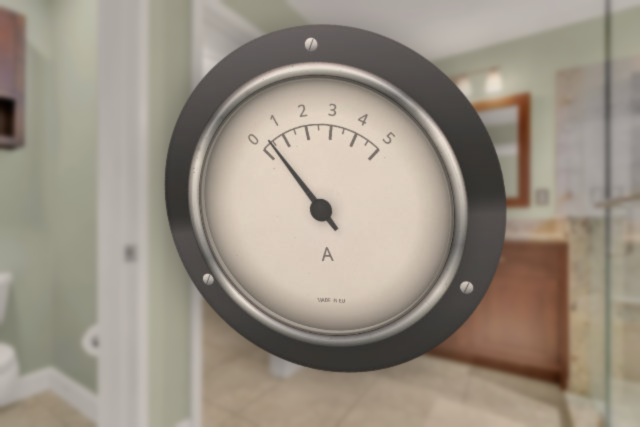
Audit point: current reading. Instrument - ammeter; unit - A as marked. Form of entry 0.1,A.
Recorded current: 0.5,A
